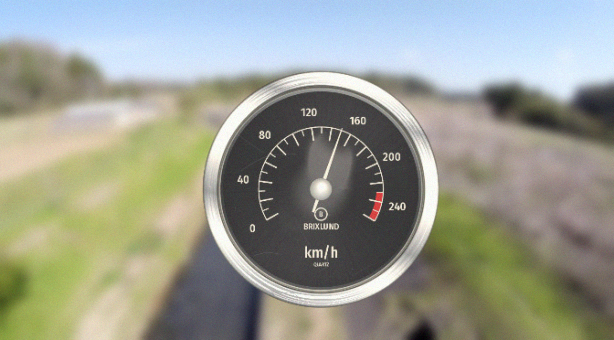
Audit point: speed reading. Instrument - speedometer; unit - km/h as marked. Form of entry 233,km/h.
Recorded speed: 150,km/h
